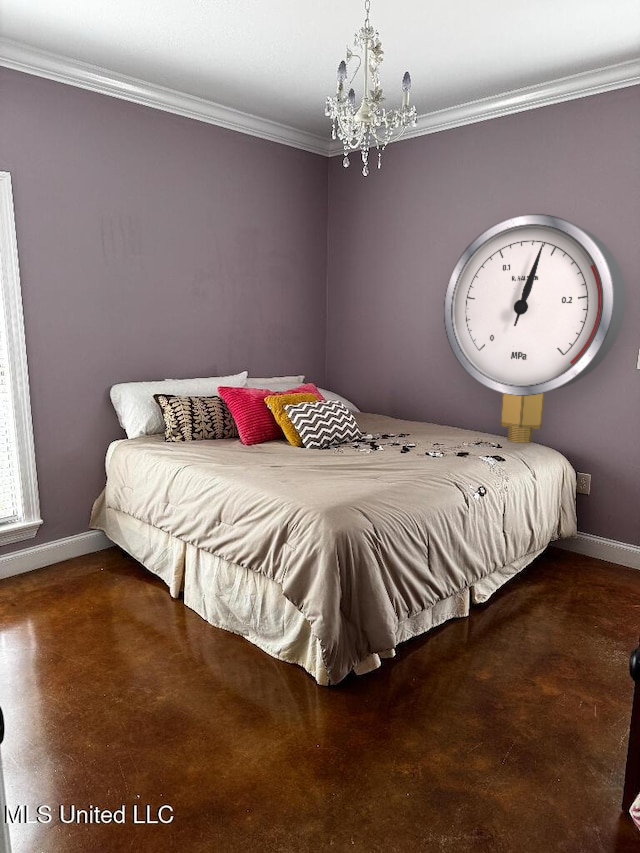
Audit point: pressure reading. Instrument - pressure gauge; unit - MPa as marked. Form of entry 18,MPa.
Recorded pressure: 0.14,MPa
